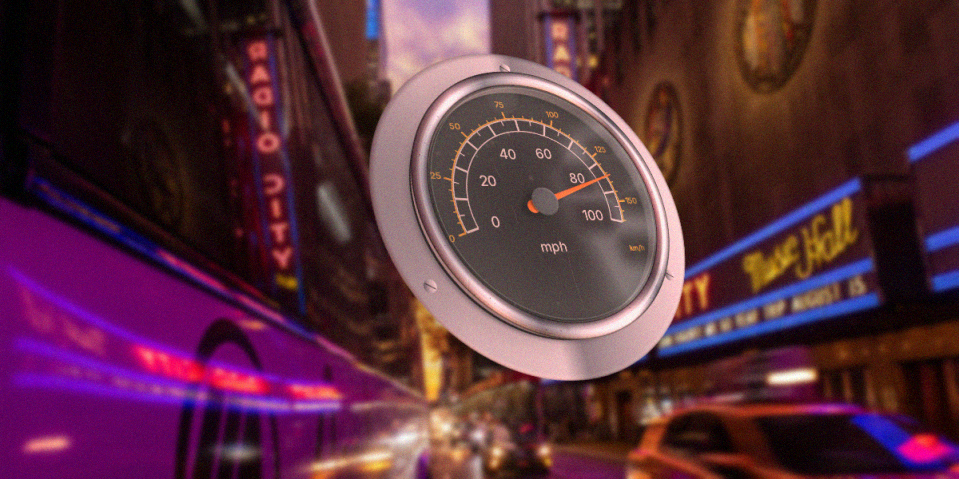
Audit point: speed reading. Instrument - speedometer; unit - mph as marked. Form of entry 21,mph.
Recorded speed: 85,mph
